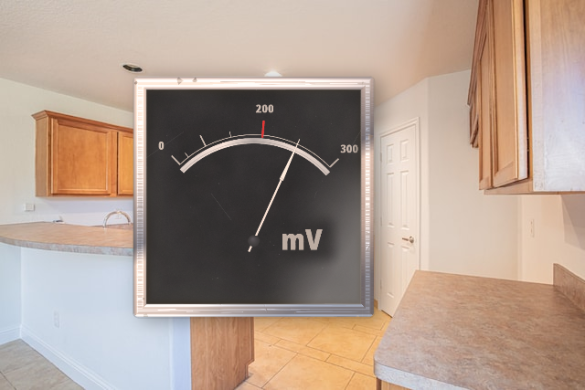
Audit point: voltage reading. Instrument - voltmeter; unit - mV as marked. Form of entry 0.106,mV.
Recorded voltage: 250,mV
